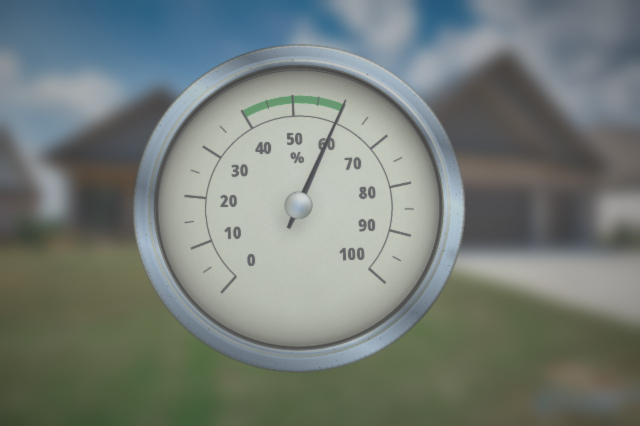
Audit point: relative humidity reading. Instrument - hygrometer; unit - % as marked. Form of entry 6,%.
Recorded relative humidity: 60,%
